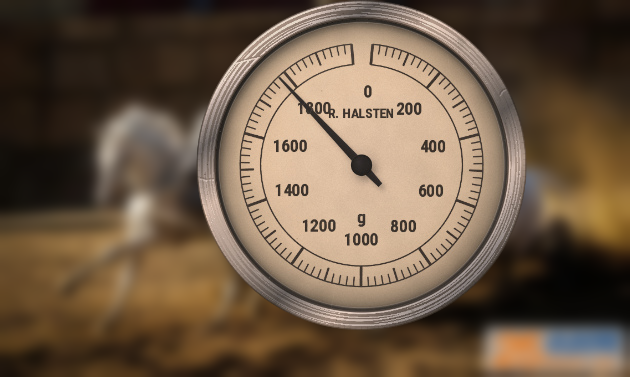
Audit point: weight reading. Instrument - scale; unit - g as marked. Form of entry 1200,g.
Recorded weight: 1780,g
